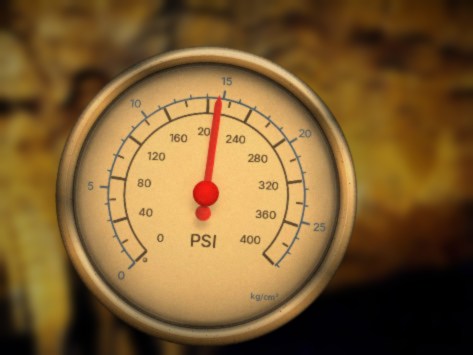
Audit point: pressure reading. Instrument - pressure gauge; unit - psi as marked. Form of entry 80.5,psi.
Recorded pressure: 210,psi
